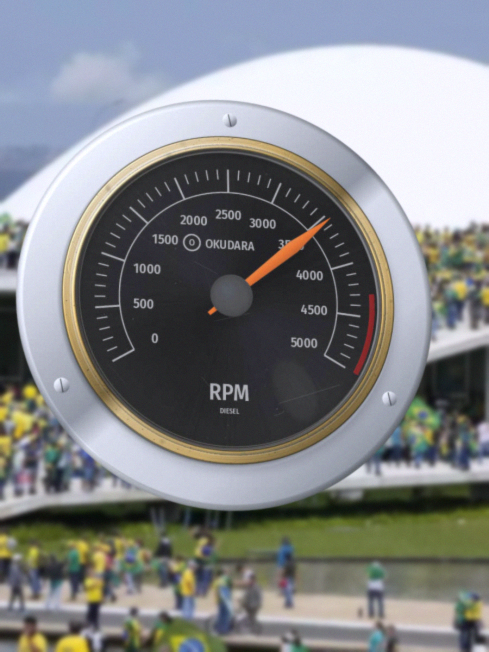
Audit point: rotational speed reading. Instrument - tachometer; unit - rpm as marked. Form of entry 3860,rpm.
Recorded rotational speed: 3550,rpm
